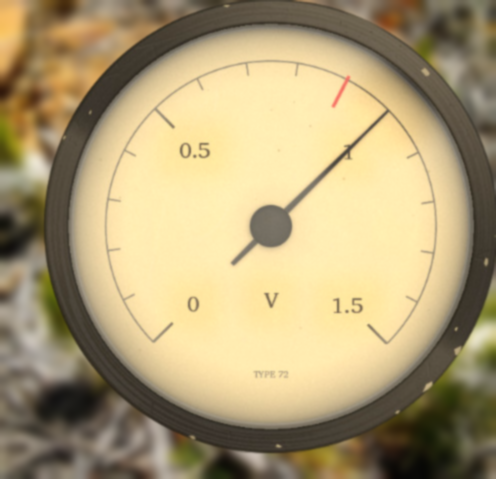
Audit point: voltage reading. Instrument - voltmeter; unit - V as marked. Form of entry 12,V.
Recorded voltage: 1,V
